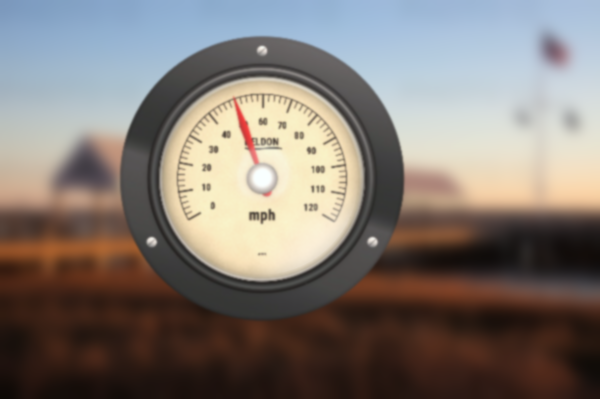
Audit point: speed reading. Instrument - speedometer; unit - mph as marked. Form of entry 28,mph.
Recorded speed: 50,mph
